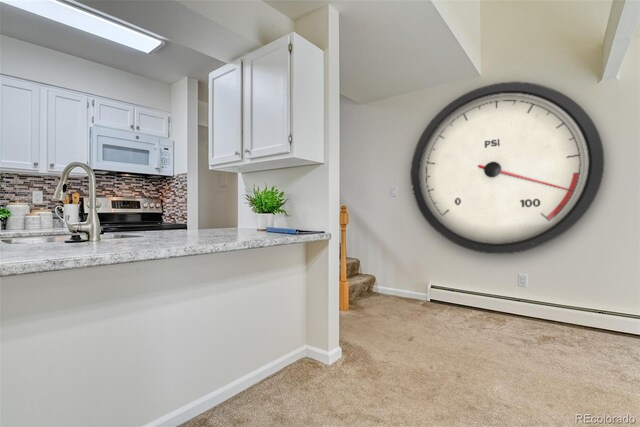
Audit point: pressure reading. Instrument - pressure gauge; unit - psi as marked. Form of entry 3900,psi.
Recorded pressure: 90,psi
